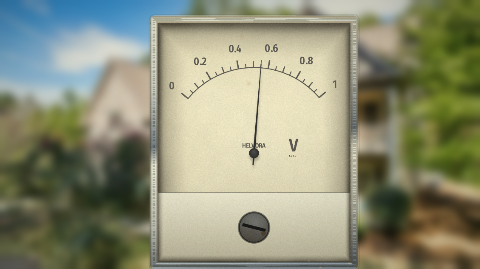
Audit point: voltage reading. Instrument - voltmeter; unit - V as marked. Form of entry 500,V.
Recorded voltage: 0.55,V
